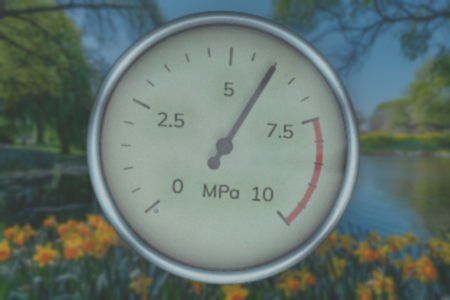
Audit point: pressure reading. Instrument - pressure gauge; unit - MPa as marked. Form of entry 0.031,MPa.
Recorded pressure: 6,MPa
